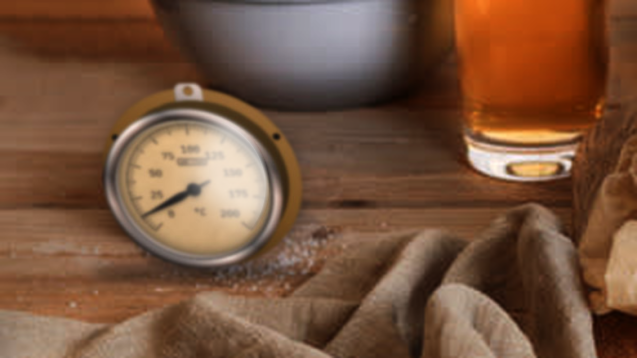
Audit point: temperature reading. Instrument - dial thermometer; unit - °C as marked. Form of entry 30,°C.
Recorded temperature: 12.5,°C
